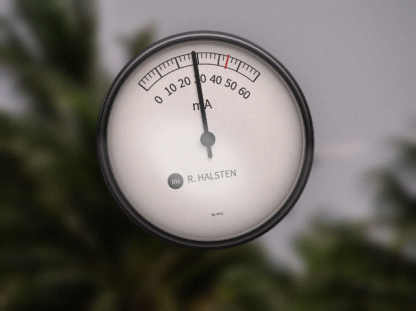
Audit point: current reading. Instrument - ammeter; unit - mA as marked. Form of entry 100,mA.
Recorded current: 28,mA
